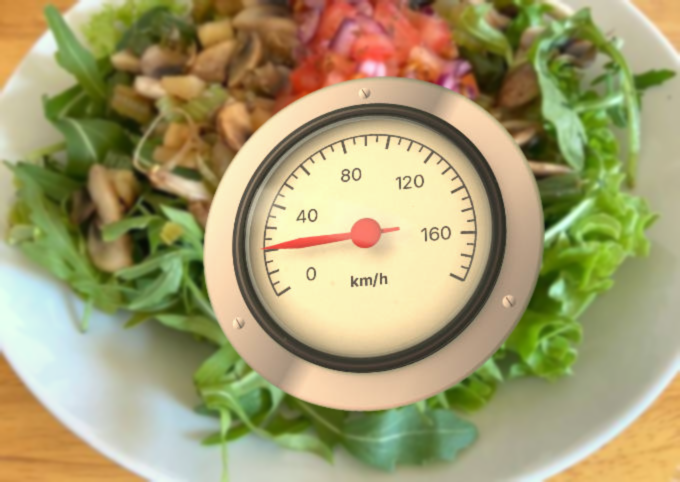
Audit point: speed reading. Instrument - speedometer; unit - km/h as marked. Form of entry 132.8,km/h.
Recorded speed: 20,km/h
